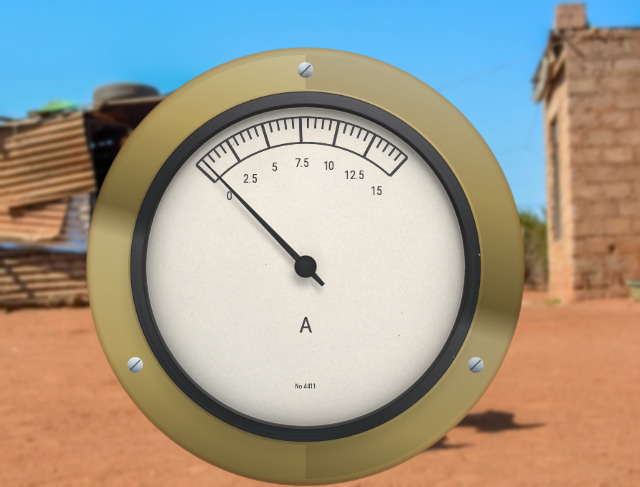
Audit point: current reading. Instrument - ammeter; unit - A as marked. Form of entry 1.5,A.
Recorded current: 0.5,A
